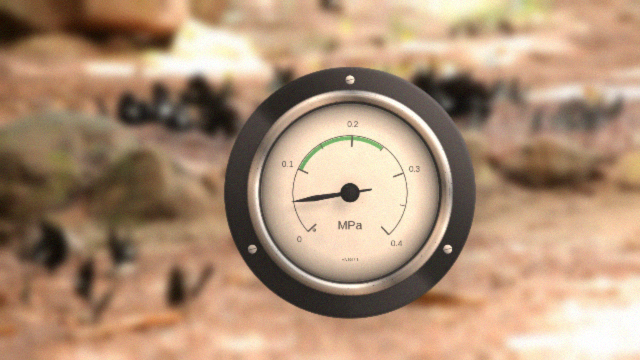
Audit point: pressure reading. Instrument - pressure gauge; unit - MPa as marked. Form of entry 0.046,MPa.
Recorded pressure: 0.05,MPa
